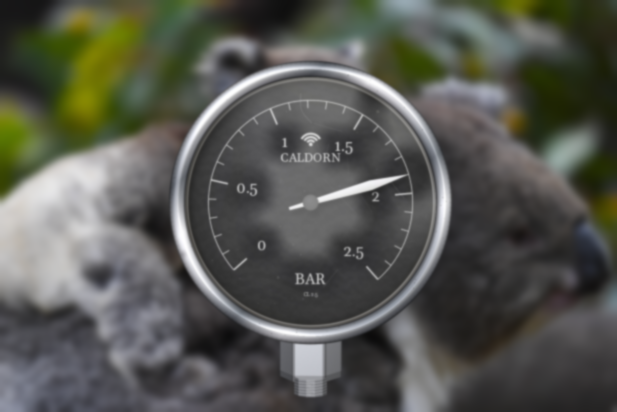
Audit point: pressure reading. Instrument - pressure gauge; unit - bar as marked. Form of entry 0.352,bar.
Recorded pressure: 1.9,bar
